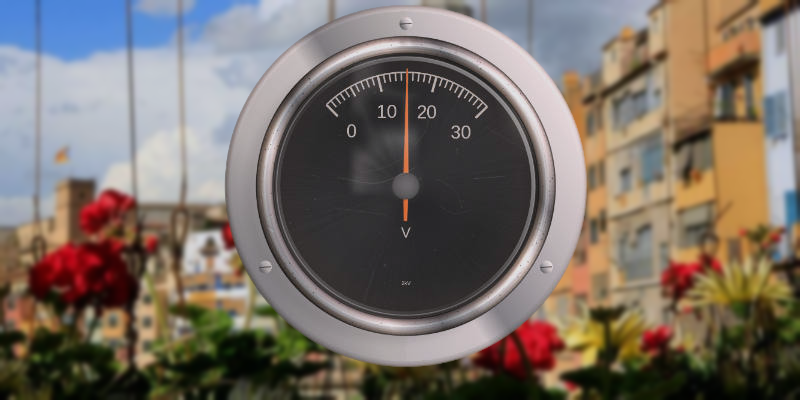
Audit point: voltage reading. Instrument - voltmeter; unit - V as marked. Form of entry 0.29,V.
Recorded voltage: 15,V
